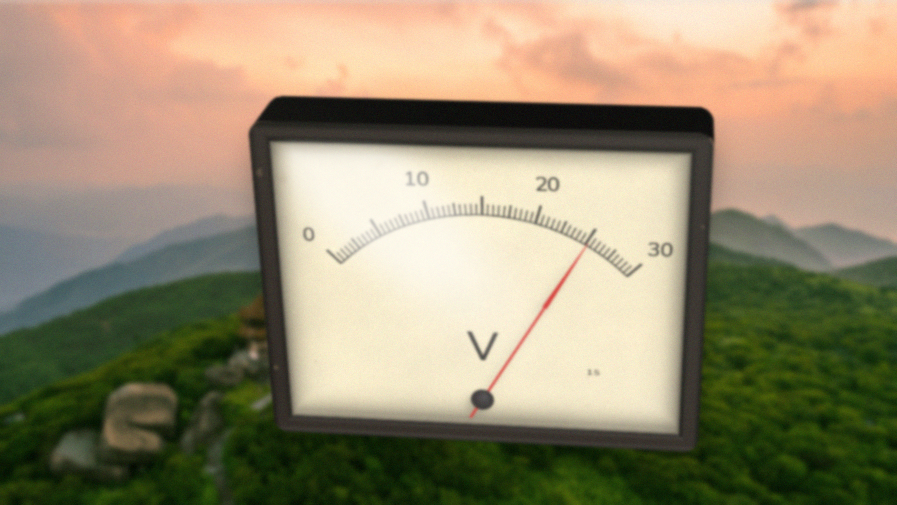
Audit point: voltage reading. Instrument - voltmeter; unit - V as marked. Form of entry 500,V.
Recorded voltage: 25,V
